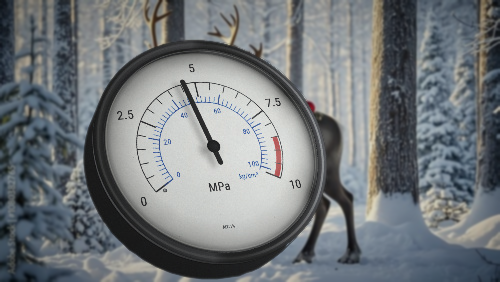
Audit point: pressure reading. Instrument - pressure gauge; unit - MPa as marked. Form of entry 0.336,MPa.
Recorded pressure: 4.5,MPa
